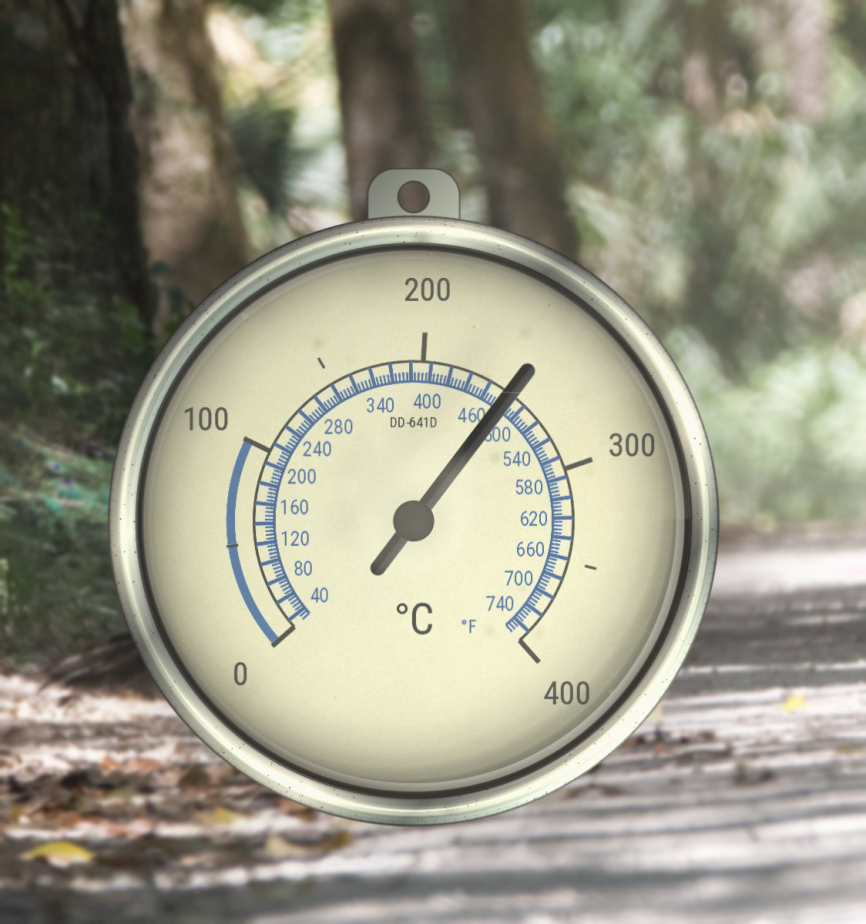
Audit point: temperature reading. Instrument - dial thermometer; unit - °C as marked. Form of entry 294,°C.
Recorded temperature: 250,°C
